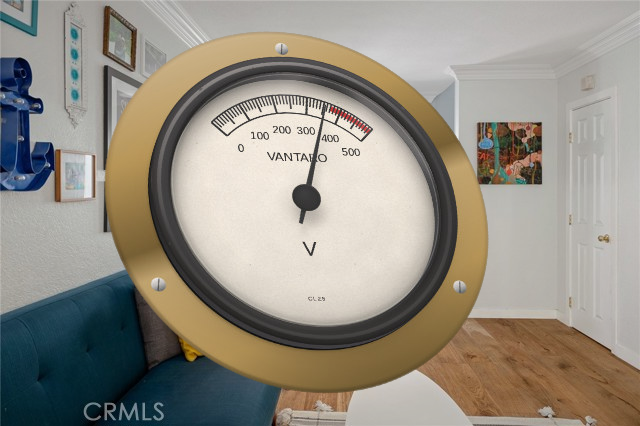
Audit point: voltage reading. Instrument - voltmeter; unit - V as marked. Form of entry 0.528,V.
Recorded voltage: 350,V
